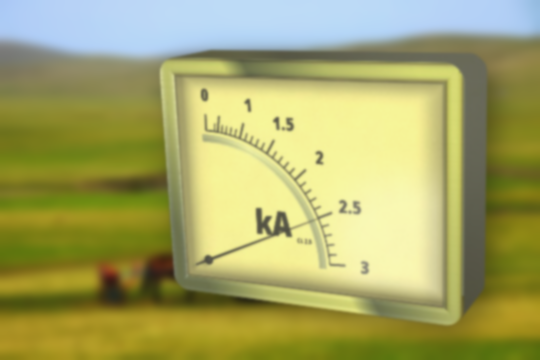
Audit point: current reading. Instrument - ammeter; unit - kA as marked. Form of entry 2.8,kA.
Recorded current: 2.5,kA
